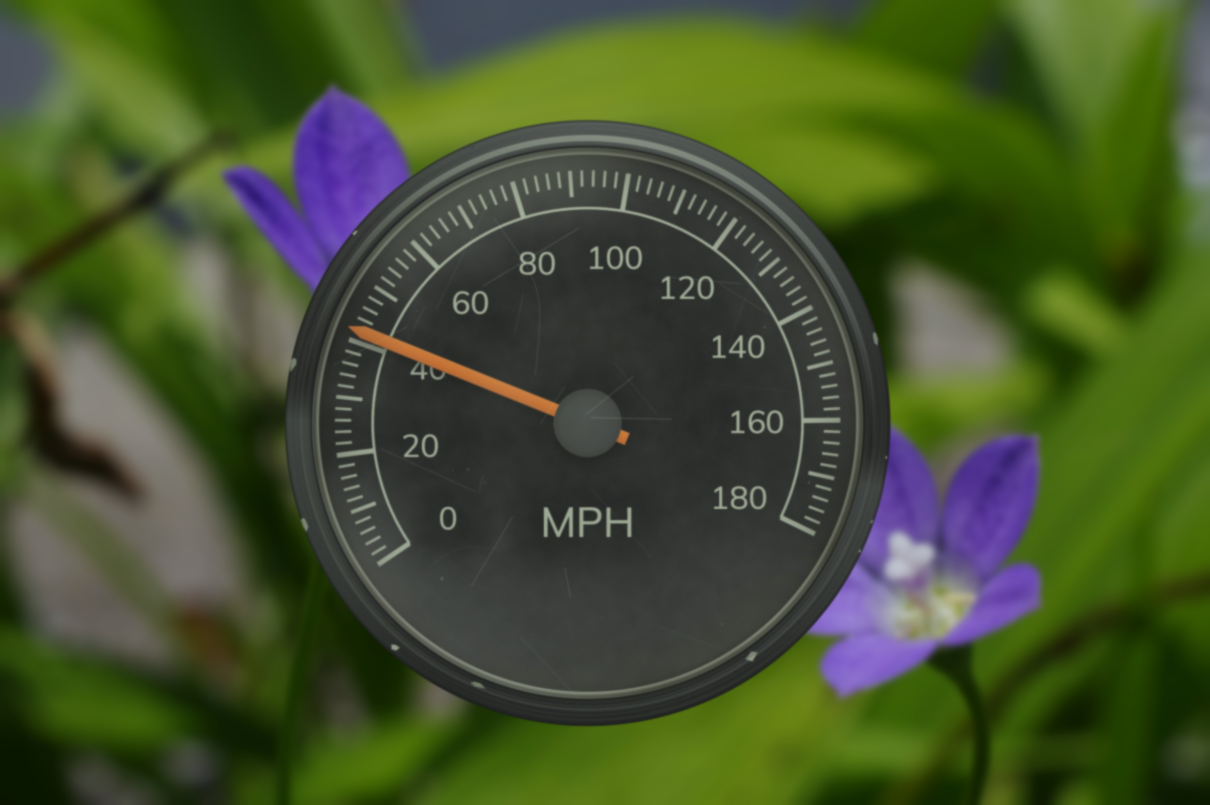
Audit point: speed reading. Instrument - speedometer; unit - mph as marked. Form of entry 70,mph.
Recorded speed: 42,mph
